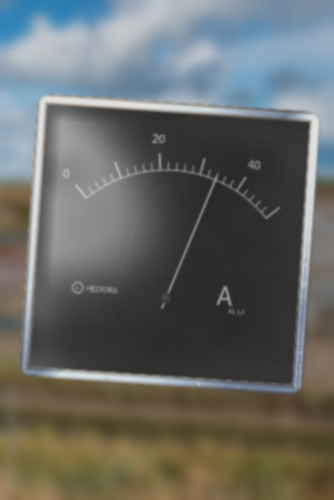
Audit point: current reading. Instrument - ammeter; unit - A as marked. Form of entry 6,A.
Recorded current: 34,A
